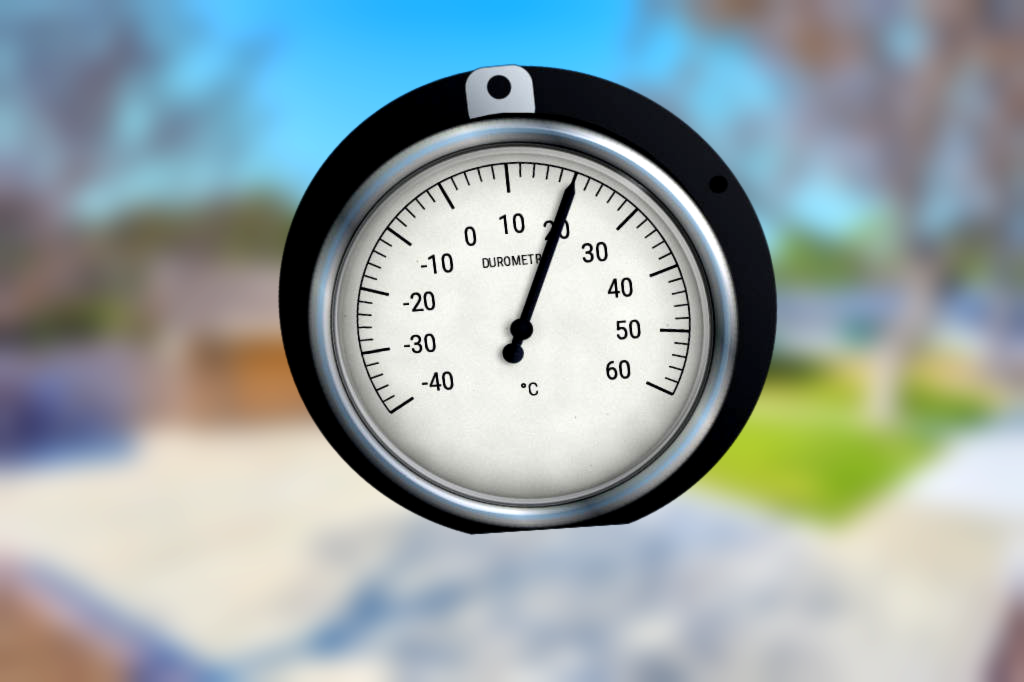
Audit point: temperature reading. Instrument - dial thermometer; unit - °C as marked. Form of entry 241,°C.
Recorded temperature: 20,°C
